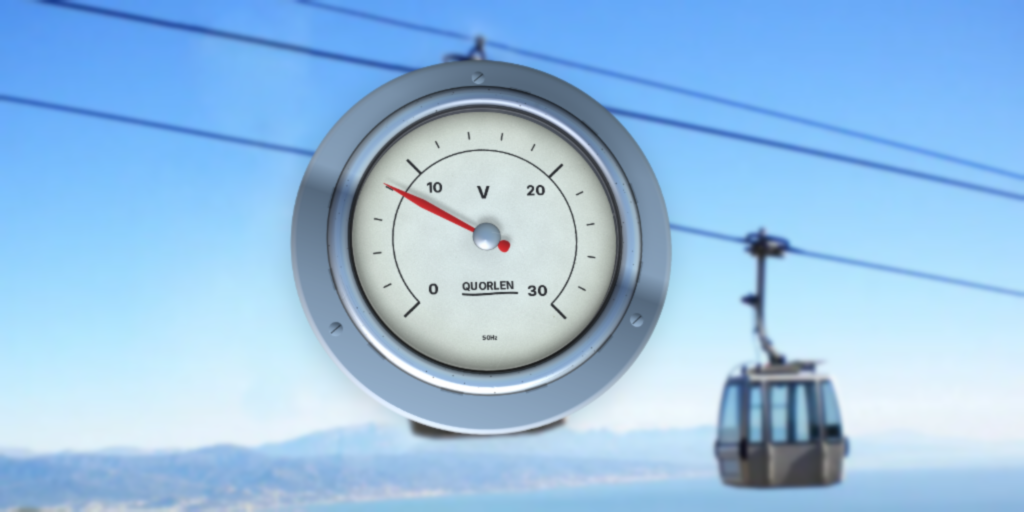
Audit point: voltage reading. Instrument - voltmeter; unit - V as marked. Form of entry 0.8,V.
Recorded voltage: 8,V
